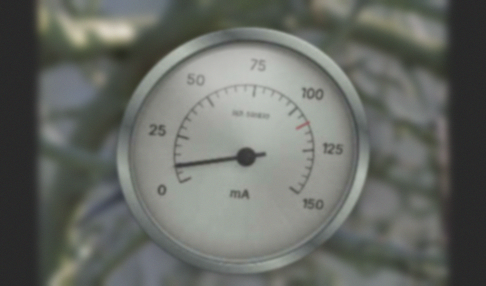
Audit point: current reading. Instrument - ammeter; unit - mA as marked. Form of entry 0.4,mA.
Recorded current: 10,mA
